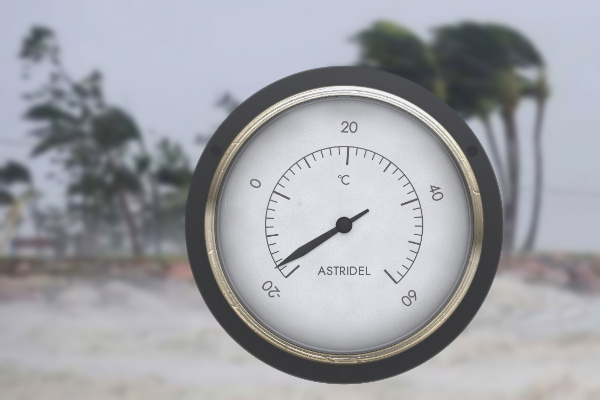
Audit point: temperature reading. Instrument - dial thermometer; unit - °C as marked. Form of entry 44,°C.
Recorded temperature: -17,°C
